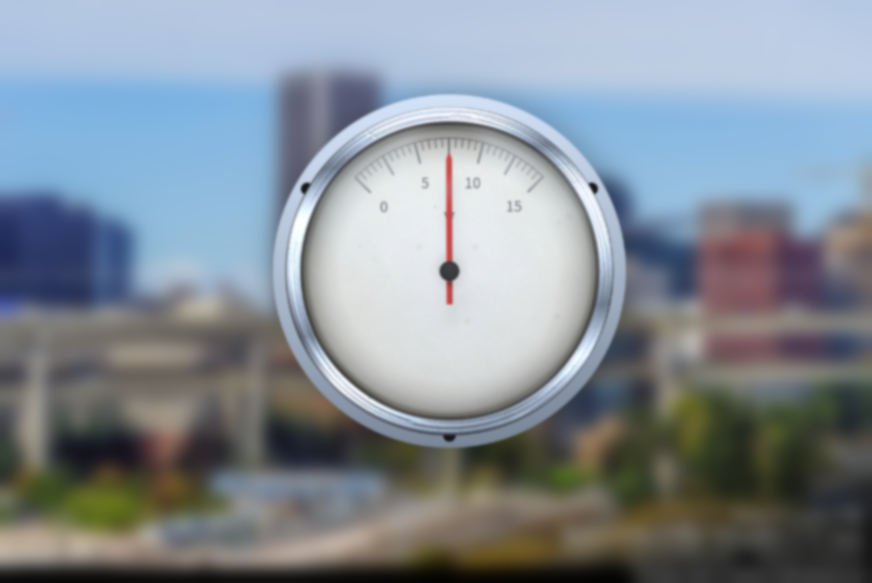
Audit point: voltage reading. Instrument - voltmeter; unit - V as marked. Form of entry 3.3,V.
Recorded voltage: 7.5,V
